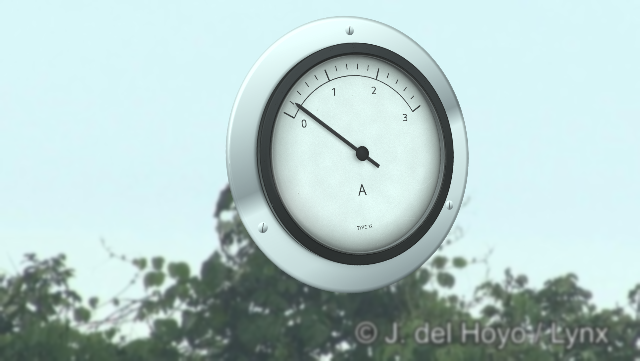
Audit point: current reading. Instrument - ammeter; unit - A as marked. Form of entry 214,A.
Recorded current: 0.2,A
